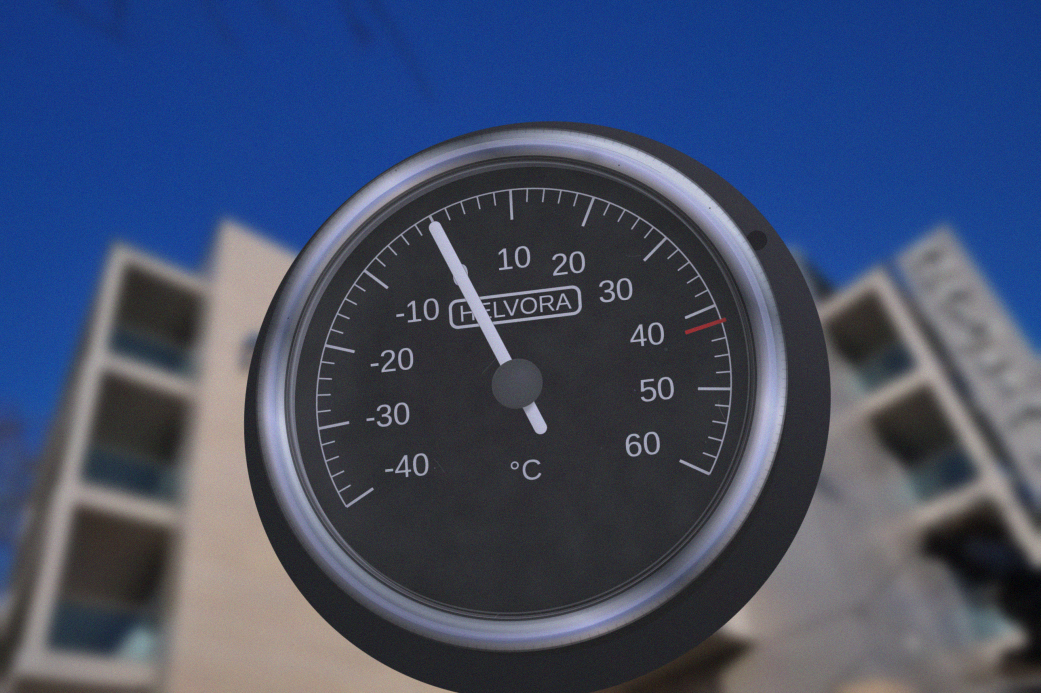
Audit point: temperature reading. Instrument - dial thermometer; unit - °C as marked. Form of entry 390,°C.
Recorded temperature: 0,°C
